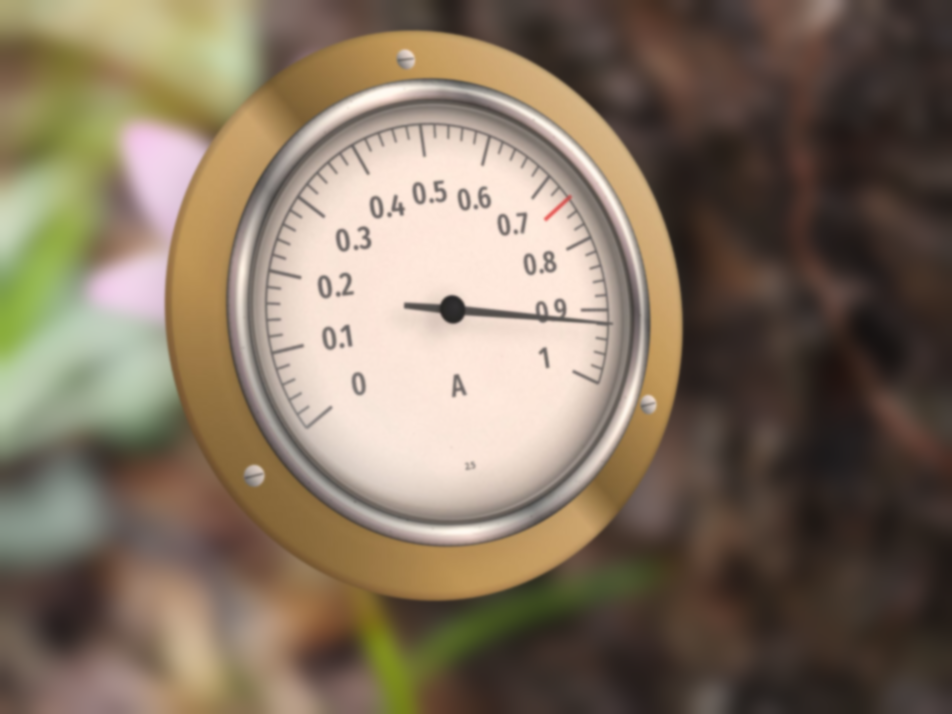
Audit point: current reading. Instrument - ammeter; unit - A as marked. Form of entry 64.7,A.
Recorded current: 0.92,A
